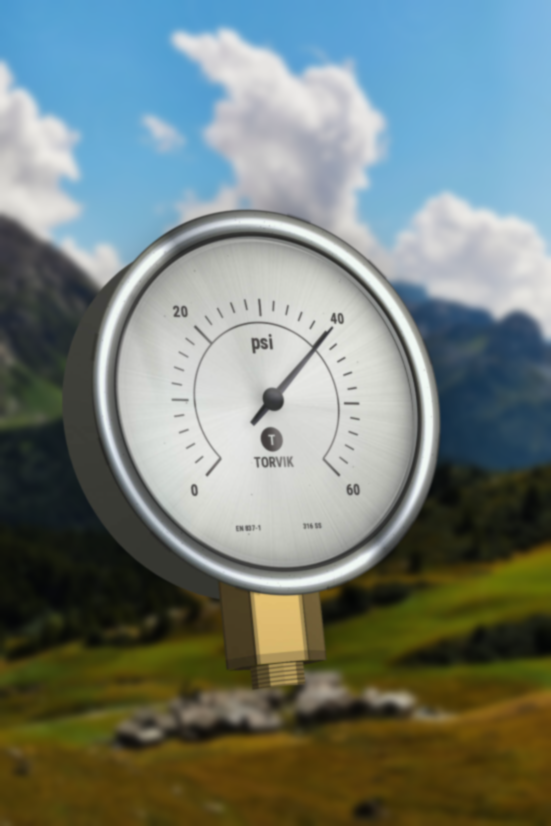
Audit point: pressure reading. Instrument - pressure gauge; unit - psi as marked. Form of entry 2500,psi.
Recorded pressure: 40,psi
